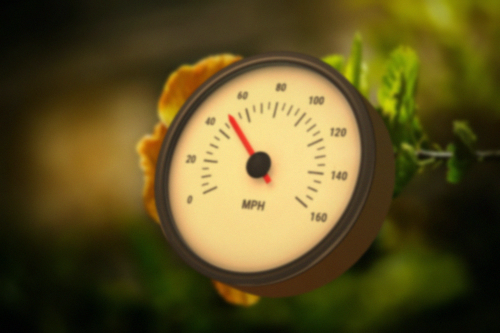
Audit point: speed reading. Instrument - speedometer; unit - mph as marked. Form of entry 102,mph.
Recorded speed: 50,mph
